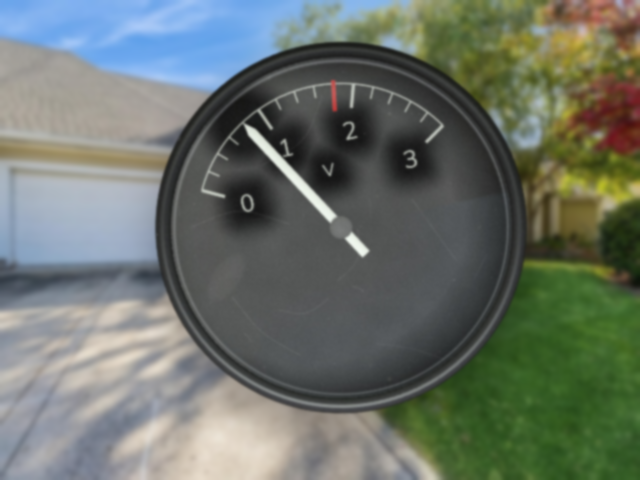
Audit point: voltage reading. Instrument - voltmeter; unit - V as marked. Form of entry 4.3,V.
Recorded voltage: 0.8,V
